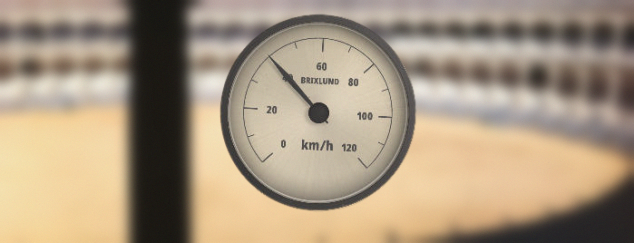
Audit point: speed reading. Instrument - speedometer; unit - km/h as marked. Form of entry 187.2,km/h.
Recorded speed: 40,km/h
